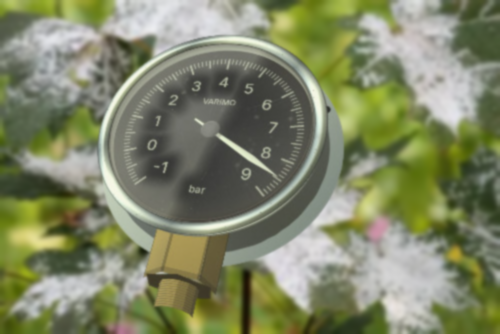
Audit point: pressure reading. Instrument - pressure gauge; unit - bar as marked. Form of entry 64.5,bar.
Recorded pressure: 8.5,bar
